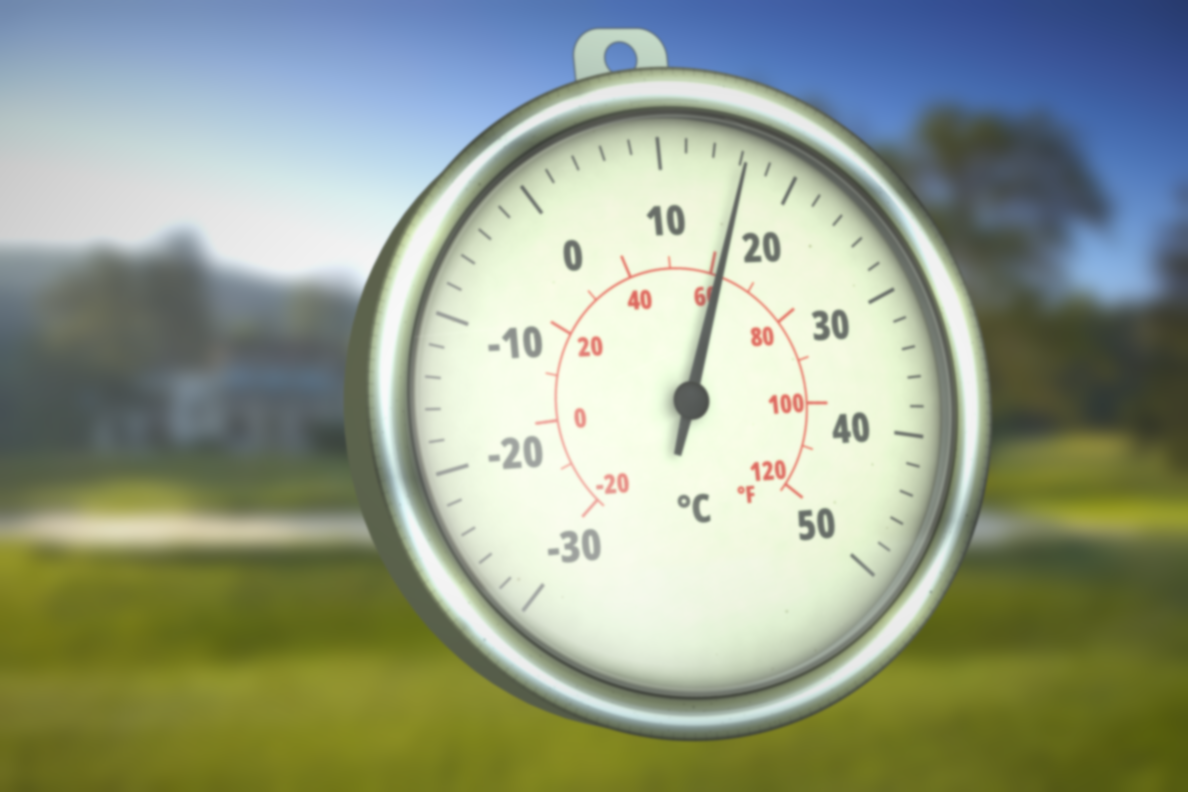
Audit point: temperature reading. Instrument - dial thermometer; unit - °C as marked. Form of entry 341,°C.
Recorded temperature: 16,°C
